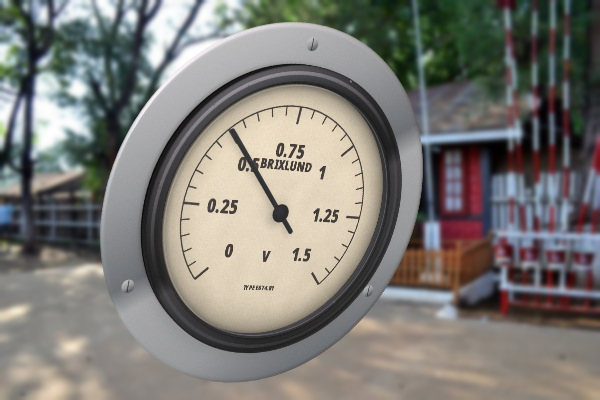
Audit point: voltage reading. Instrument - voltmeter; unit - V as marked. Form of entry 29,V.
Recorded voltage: 0.5,V
